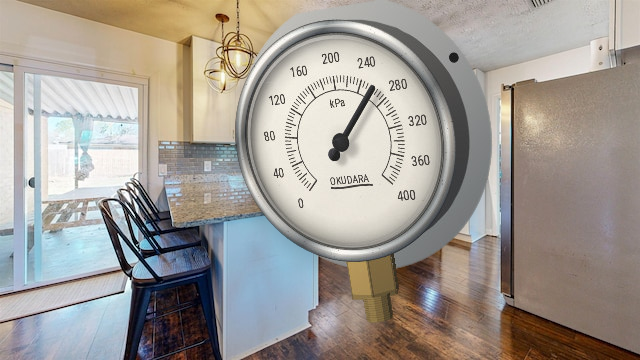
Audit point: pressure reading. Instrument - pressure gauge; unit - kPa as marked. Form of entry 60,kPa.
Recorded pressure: 260,kPa
